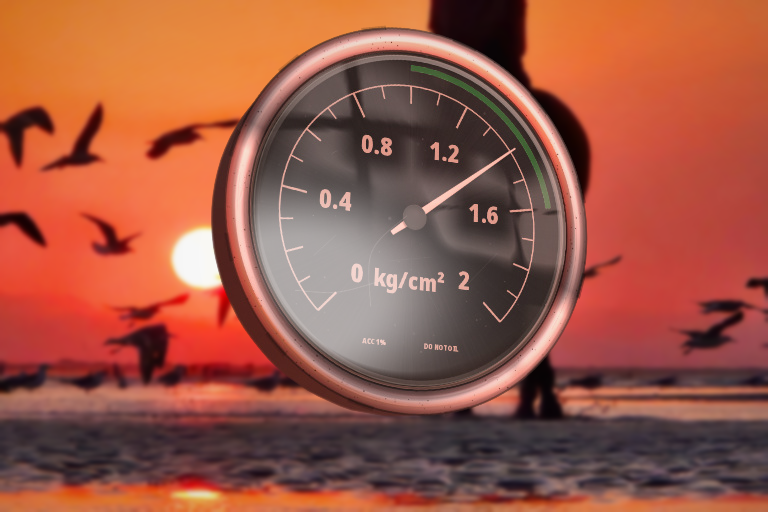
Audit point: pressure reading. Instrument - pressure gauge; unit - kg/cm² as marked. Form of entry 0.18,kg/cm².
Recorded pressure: 1.4,kg/cm²
